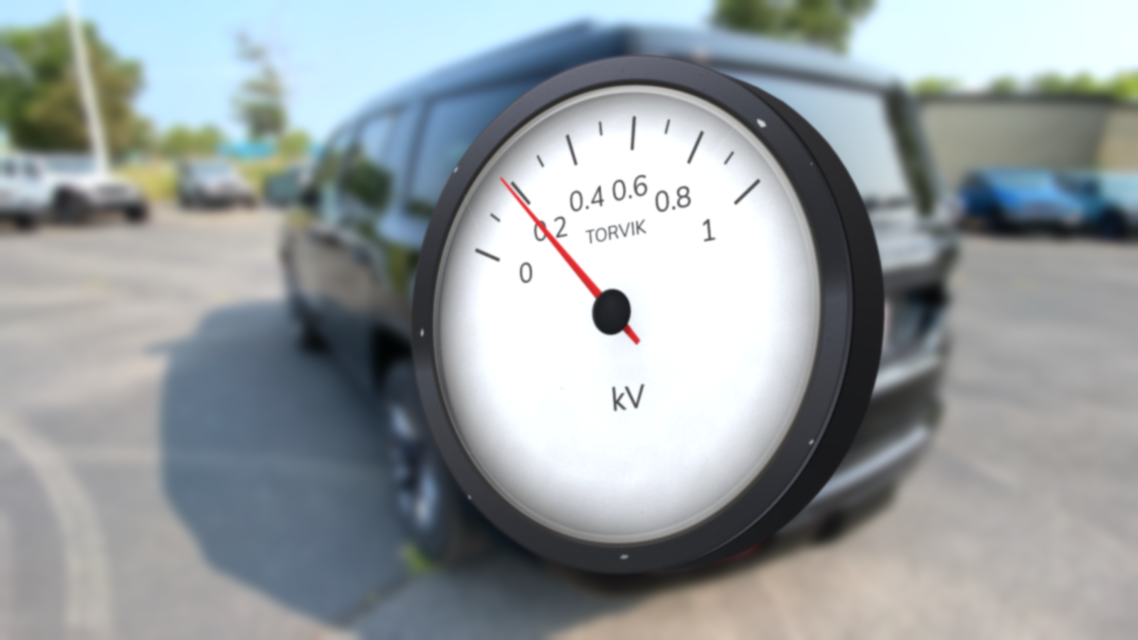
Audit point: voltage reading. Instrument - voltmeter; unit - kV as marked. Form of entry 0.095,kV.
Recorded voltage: 0.2,kV
